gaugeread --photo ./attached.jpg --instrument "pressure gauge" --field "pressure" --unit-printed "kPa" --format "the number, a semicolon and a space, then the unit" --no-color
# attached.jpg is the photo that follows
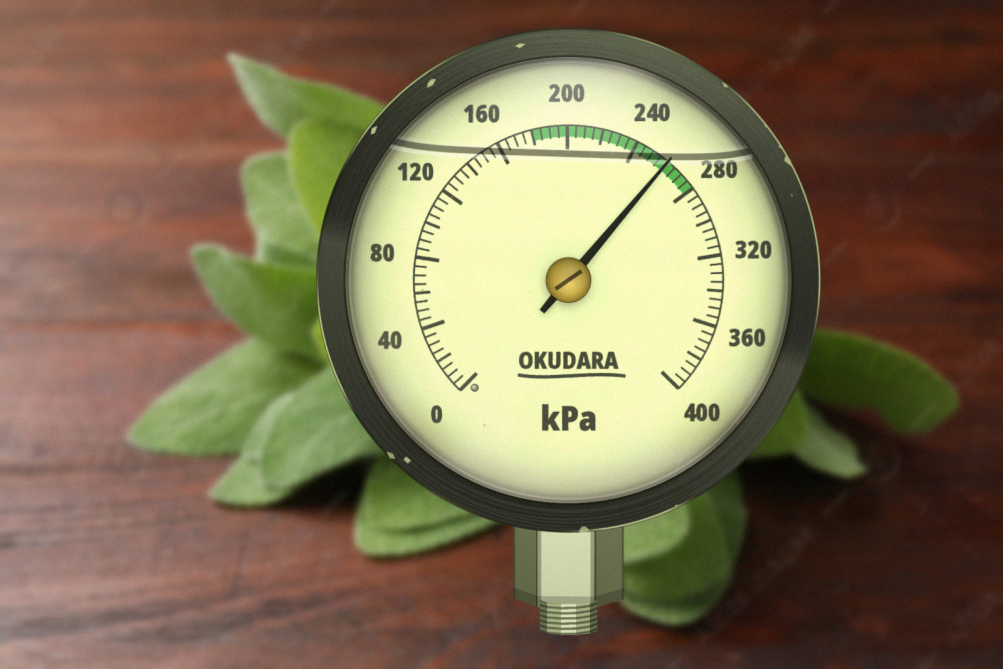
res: 260; kPa
